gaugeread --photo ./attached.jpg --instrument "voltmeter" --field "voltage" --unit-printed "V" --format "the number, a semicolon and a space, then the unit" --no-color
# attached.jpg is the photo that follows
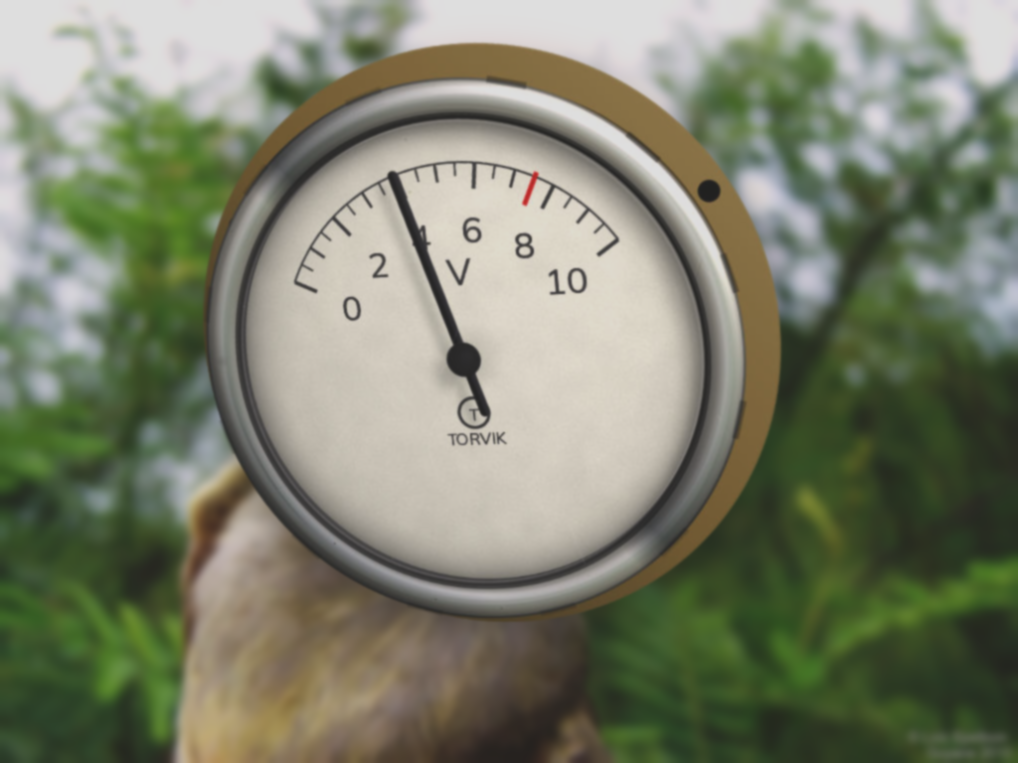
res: 4; V
